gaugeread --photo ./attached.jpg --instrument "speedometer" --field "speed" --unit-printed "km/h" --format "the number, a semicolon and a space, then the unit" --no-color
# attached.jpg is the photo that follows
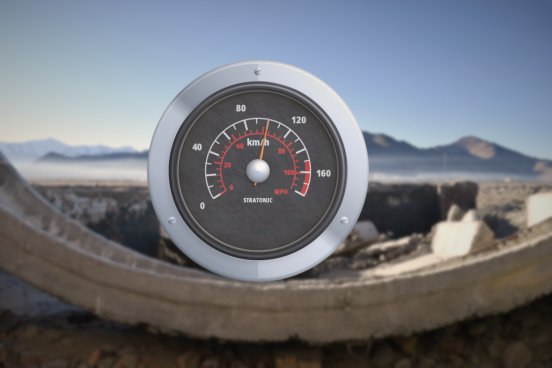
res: 100; km/h
